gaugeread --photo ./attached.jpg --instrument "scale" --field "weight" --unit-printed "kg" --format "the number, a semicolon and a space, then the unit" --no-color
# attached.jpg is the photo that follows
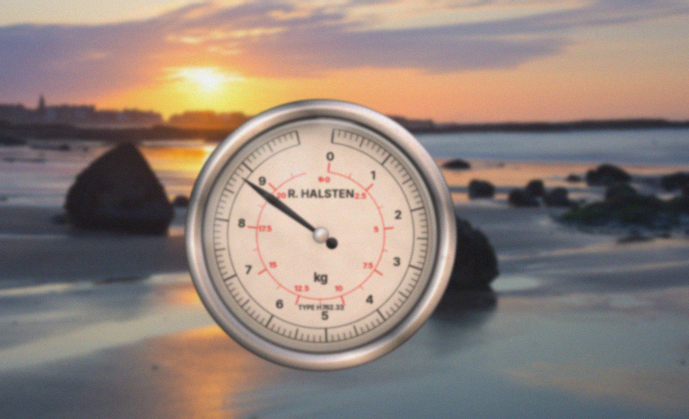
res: 8.8; kg
